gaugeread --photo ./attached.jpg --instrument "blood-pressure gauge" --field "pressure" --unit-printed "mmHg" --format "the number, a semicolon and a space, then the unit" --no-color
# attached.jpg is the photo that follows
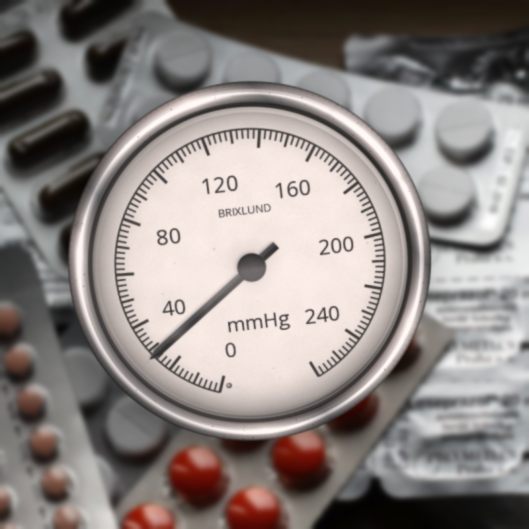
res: 28; mmHg
